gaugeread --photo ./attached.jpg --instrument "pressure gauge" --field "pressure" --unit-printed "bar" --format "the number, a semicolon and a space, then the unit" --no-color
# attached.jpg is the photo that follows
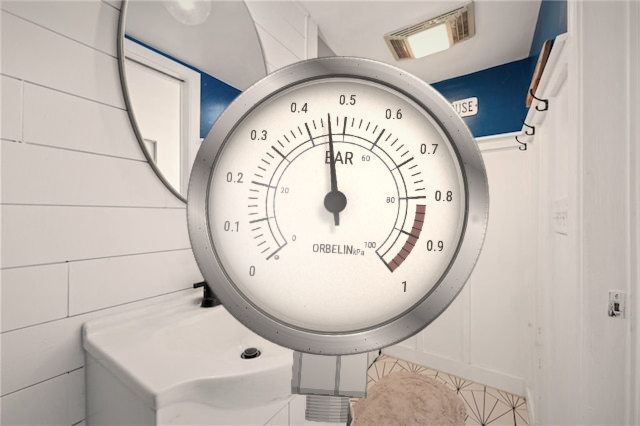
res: 0.46; bar
